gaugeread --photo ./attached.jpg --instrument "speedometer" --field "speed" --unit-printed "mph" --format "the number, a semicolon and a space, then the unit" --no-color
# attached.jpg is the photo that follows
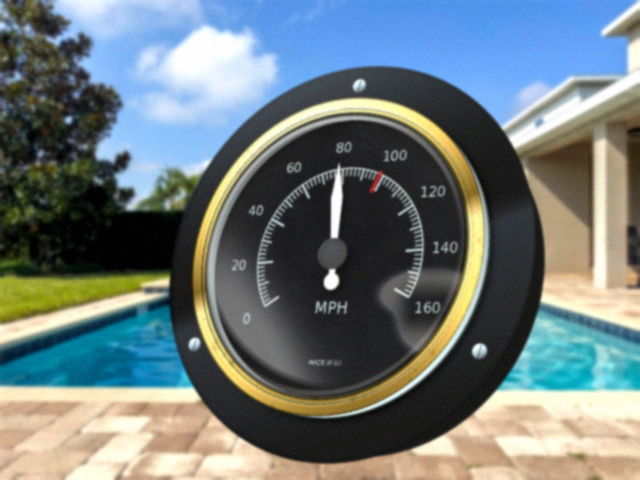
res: 80; mph
